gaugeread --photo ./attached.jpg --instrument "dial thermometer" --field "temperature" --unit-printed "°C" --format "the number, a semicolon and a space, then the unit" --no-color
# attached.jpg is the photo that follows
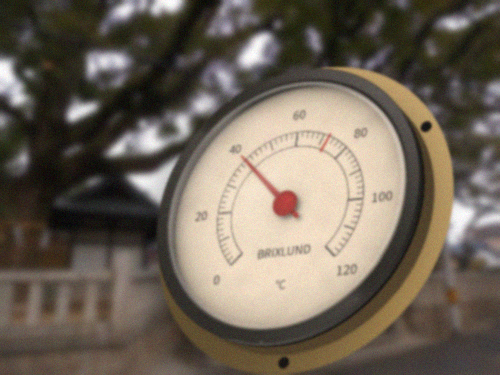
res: 40; °C
